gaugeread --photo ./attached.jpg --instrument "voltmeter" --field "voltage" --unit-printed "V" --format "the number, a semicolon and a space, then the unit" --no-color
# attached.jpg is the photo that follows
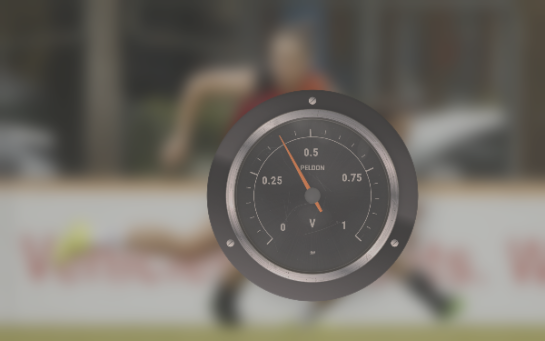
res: 0.4; V
